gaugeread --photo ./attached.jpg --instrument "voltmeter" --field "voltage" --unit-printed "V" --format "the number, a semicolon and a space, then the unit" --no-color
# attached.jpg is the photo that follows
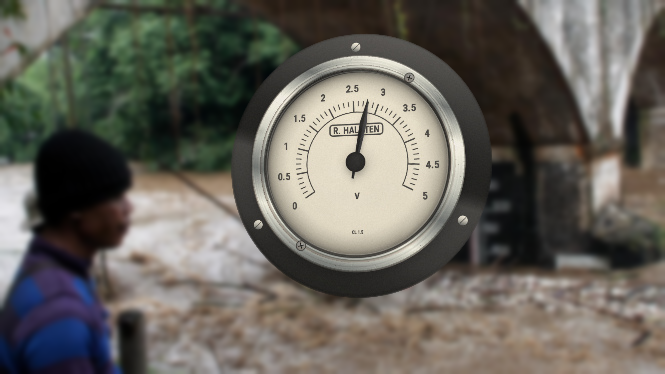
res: 2.8; V
